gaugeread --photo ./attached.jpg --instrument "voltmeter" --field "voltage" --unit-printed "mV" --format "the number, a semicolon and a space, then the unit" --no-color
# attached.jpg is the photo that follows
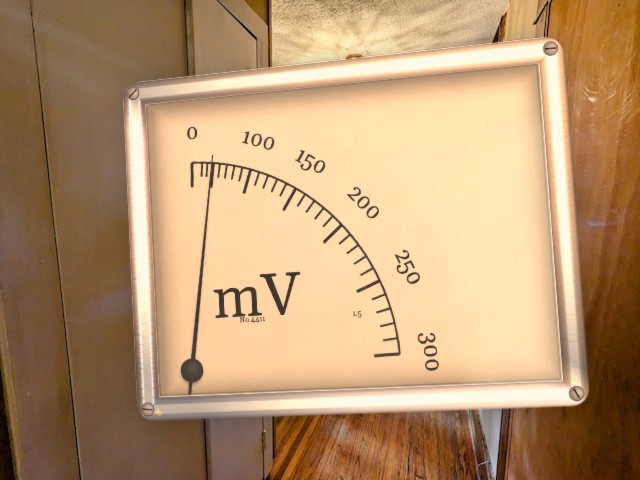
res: 50; mV
